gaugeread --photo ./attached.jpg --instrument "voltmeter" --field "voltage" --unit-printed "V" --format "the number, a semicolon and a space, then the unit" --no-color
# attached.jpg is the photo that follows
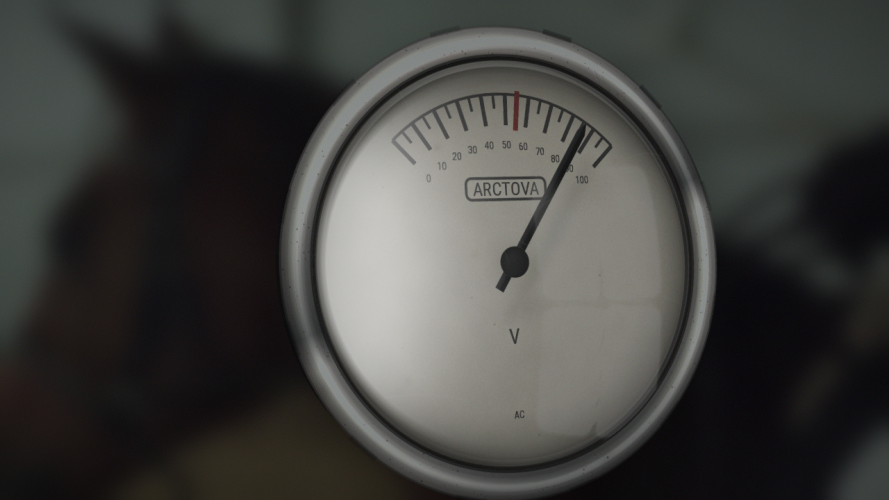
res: 85; V
